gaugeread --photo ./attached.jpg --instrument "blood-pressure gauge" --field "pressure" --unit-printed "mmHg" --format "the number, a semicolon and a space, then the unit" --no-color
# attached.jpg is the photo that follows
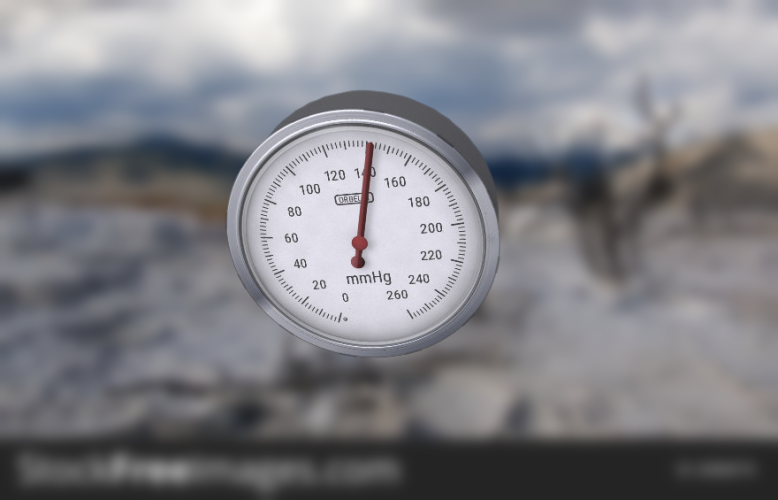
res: 142; mmHg
